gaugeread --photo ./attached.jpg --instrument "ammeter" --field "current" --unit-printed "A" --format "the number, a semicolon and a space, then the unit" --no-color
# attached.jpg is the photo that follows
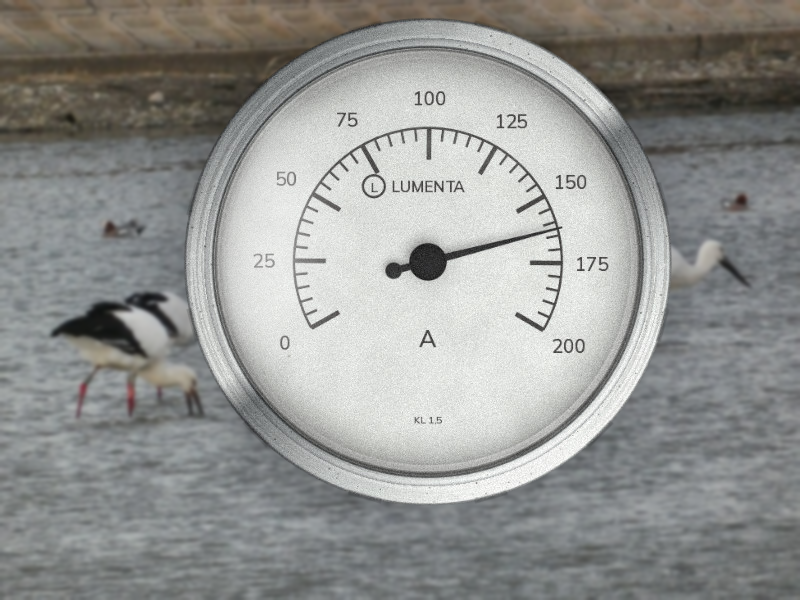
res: 162.5; A
